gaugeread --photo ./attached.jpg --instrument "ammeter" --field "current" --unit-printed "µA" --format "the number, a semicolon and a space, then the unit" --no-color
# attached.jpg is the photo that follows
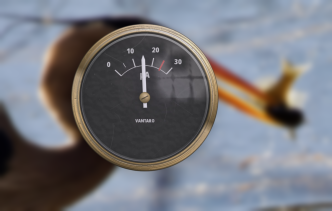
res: 15; µA
